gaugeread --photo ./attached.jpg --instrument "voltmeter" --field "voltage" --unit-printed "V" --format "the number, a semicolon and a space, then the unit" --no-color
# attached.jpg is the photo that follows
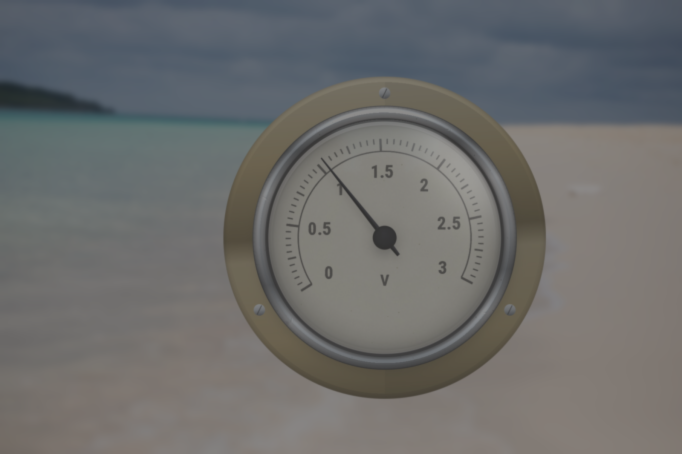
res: 1.05; V
